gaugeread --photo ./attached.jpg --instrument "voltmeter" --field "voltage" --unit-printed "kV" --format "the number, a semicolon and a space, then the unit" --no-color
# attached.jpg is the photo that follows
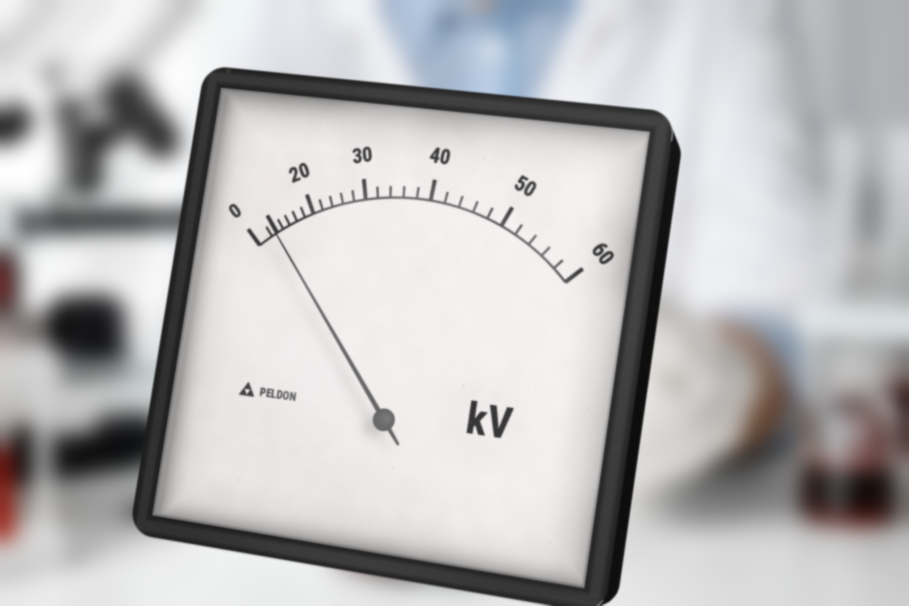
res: 10; kV
